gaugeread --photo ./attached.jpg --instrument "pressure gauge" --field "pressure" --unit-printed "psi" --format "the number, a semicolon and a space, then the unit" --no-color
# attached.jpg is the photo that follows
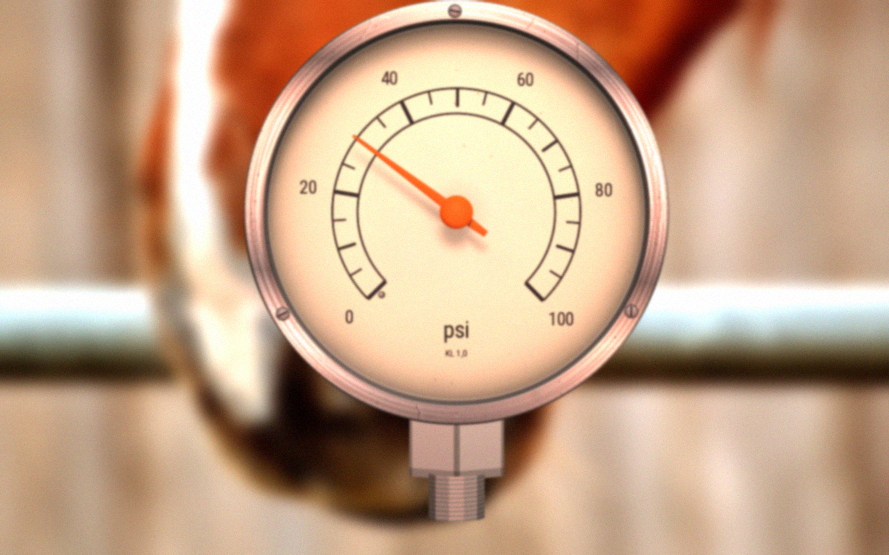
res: 30; psi
